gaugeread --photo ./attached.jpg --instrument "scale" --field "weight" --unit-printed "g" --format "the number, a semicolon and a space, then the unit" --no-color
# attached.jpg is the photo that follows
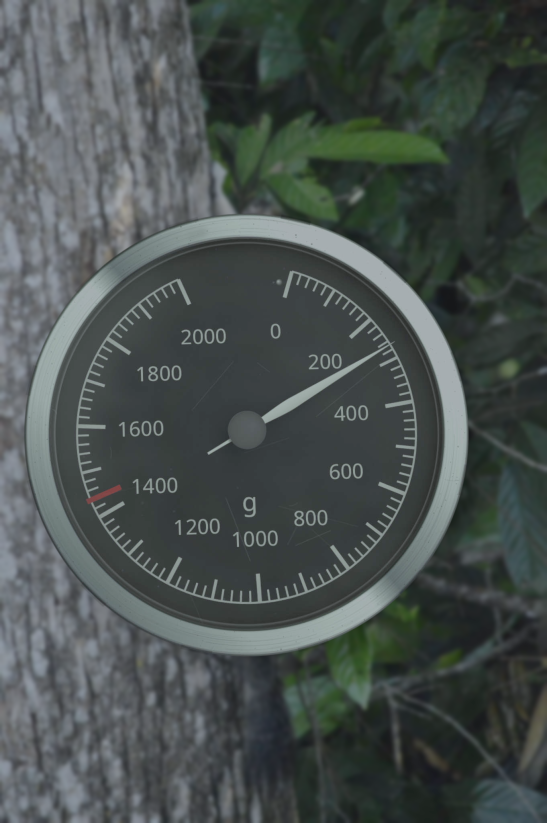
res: 270; g
